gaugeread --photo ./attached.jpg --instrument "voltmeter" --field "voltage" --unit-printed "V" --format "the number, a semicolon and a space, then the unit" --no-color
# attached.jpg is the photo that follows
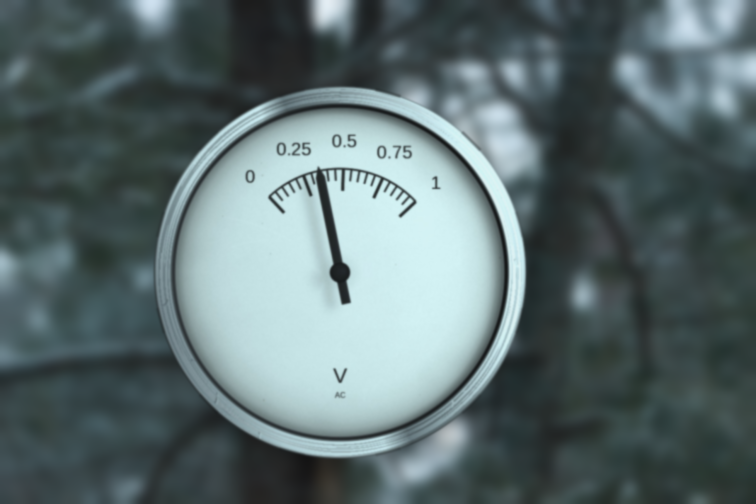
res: 0.35; V
